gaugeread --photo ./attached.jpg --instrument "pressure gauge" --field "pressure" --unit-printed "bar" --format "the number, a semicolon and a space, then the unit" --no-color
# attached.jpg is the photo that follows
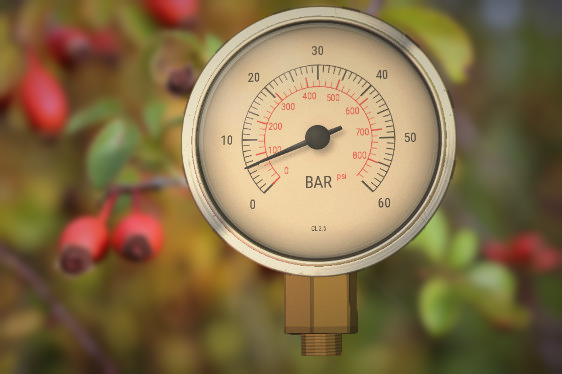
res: 5; bar
